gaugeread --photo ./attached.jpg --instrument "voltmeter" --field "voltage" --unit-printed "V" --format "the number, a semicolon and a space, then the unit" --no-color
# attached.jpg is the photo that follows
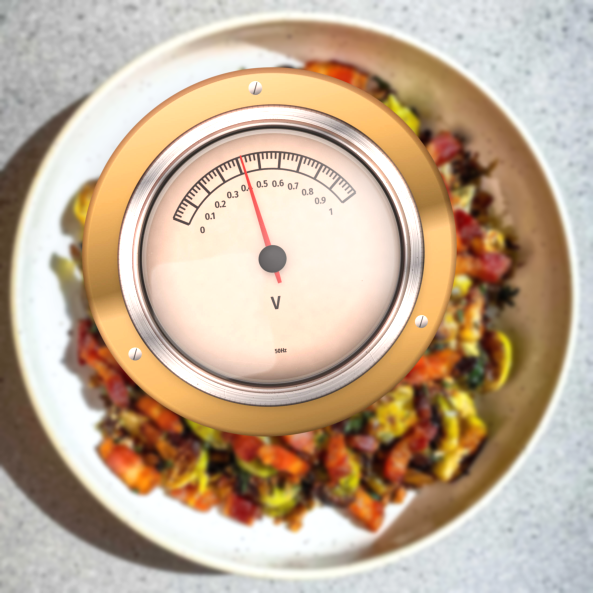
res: 0.42; V
